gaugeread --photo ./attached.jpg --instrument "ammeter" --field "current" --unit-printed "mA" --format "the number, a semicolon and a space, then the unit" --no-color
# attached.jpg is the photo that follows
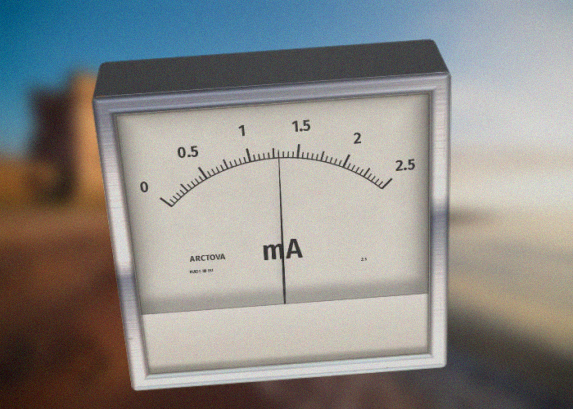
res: 1.3; mA
